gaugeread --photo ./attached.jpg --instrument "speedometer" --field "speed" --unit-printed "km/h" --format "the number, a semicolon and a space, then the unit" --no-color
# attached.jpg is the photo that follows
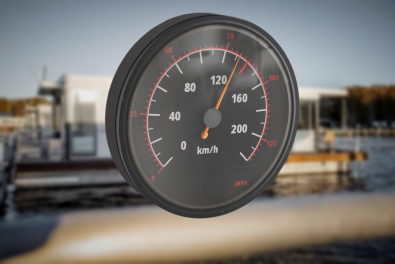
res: 130; km/h
